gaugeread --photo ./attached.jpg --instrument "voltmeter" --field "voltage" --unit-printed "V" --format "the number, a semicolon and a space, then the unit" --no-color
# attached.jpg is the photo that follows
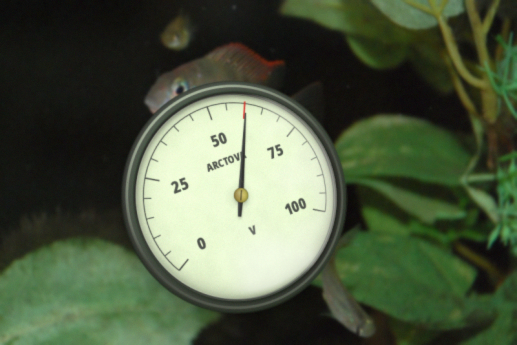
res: 60; V
